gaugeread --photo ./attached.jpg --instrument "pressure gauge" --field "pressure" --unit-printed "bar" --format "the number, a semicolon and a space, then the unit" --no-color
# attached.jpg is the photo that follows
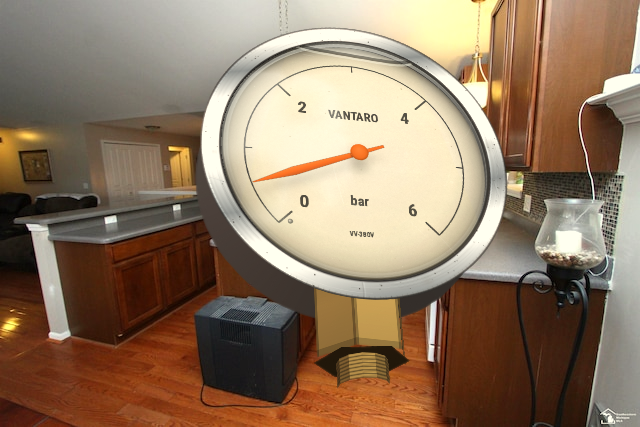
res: 0.5; bar
